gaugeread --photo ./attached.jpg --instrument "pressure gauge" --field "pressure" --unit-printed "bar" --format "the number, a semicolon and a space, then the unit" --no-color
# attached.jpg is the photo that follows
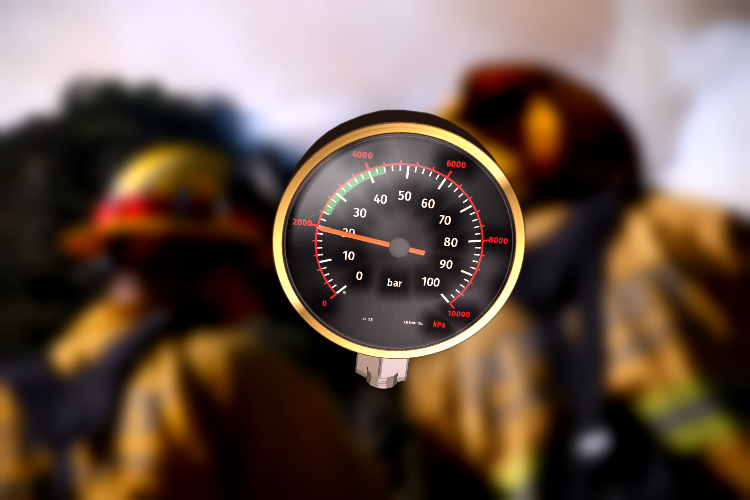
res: 20; bar
